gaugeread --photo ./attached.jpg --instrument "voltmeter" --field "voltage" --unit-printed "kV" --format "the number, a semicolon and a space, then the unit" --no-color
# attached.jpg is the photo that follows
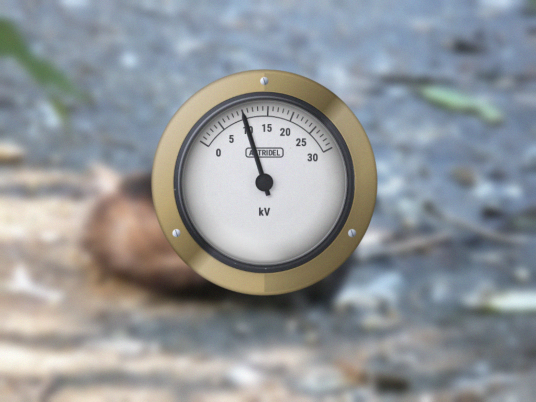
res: 10; kV
